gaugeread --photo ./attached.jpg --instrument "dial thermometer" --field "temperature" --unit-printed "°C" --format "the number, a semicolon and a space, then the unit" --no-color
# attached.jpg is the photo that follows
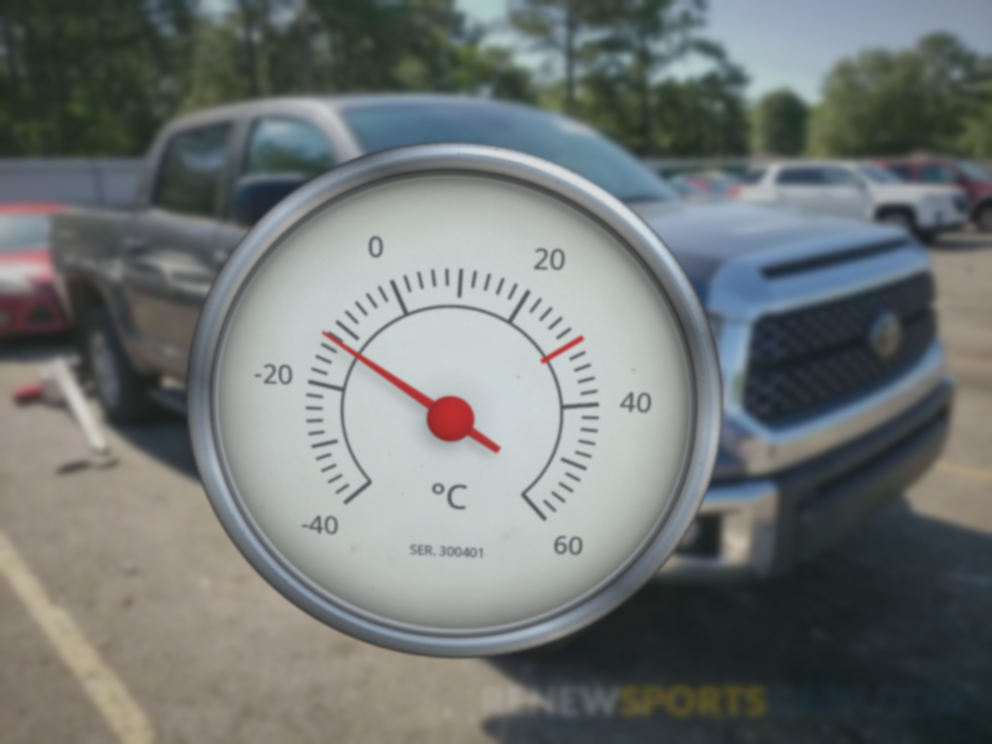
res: -12; °C
